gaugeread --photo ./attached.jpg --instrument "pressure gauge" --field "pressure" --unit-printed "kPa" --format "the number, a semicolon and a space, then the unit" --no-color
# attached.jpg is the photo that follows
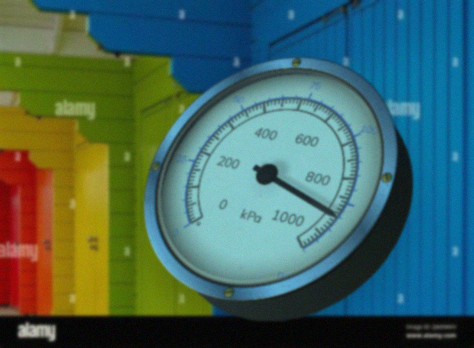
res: 900; kPa
